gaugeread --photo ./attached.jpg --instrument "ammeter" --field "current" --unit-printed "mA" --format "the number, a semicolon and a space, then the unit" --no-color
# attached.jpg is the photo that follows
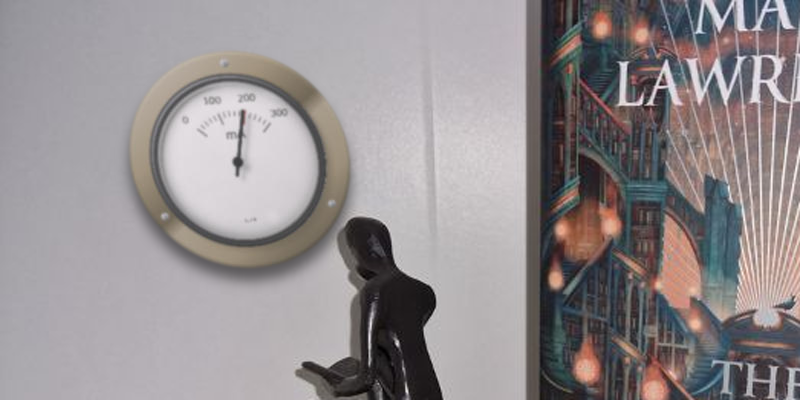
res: 200; mA
